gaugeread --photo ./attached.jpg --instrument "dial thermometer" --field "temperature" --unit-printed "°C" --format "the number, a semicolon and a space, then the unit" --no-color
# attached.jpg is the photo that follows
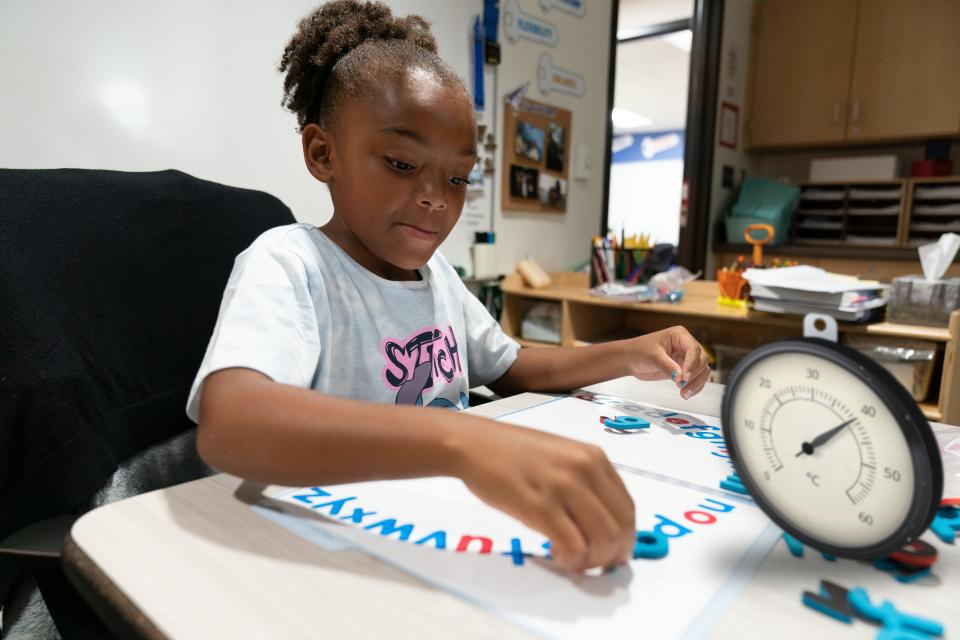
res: 40; °C
